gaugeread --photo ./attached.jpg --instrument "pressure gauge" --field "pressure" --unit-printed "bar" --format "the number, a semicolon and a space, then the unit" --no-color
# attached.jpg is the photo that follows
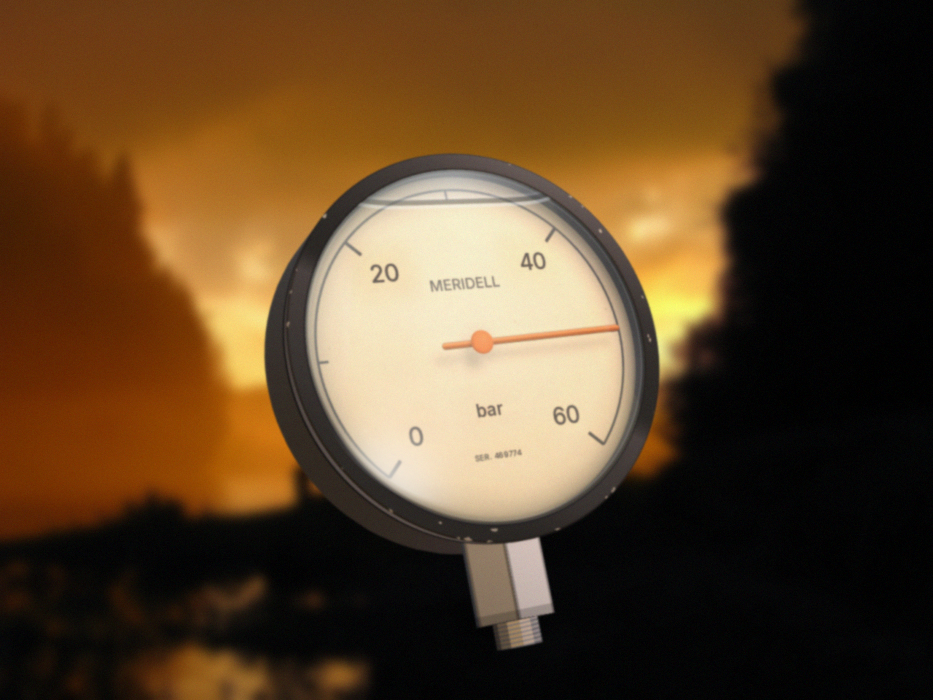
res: 50; bar
